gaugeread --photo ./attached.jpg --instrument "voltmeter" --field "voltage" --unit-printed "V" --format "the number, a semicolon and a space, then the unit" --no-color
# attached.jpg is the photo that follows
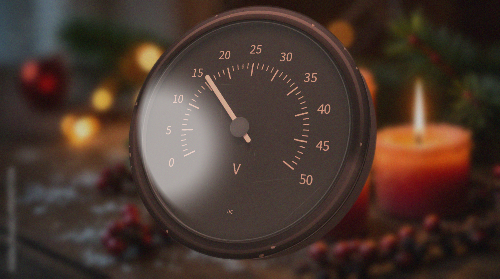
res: 16; V
